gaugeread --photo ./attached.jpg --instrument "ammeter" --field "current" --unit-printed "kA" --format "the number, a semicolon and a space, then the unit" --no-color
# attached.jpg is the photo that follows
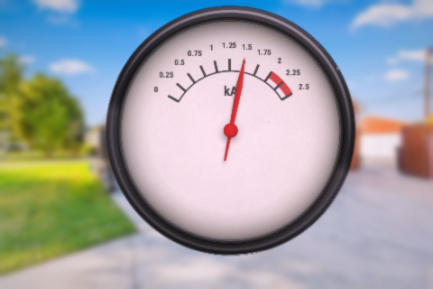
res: 1.5; kA
